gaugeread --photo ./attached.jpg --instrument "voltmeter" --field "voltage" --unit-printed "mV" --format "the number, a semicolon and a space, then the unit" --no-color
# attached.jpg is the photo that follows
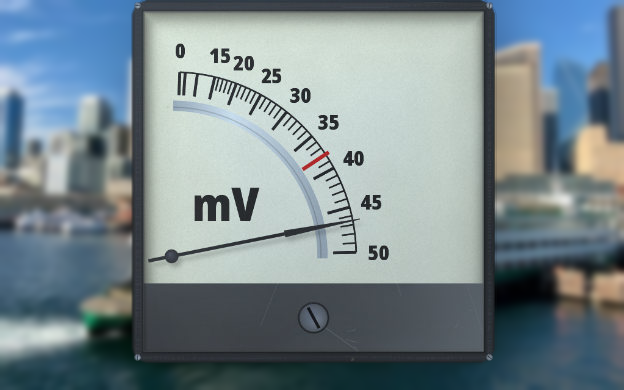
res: 46.5; mV
